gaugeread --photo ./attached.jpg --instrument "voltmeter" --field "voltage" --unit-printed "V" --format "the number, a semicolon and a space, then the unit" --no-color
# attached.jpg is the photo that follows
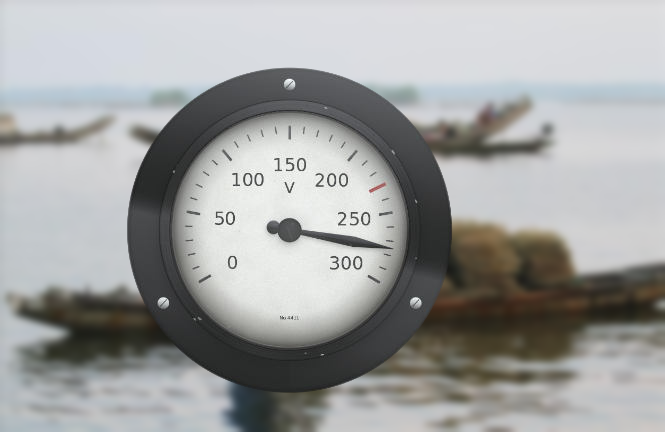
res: 275; V
